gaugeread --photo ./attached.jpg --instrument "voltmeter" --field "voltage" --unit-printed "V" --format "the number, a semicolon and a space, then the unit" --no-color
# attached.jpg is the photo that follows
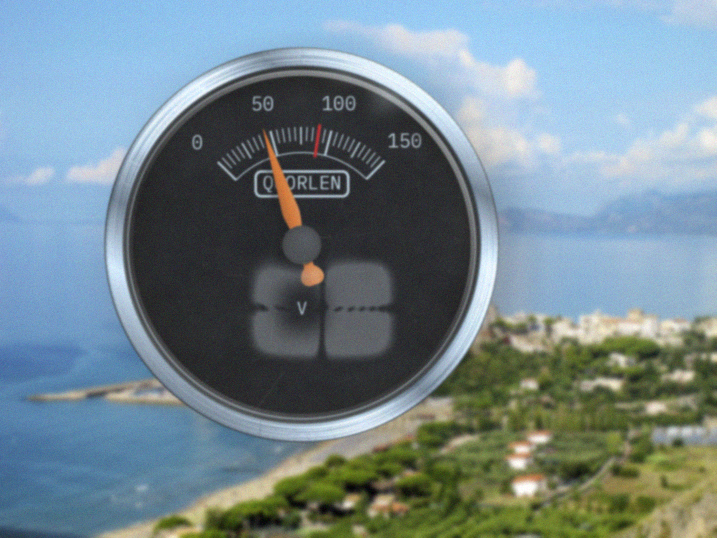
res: 45; V
